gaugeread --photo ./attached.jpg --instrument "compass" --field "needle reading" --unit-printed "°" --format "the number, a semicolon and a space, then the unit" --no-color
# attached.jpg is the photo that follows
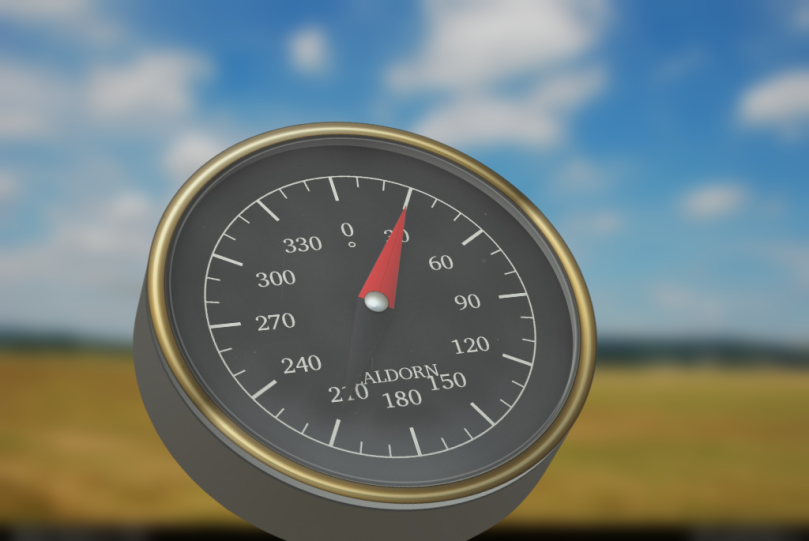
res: 30; °
